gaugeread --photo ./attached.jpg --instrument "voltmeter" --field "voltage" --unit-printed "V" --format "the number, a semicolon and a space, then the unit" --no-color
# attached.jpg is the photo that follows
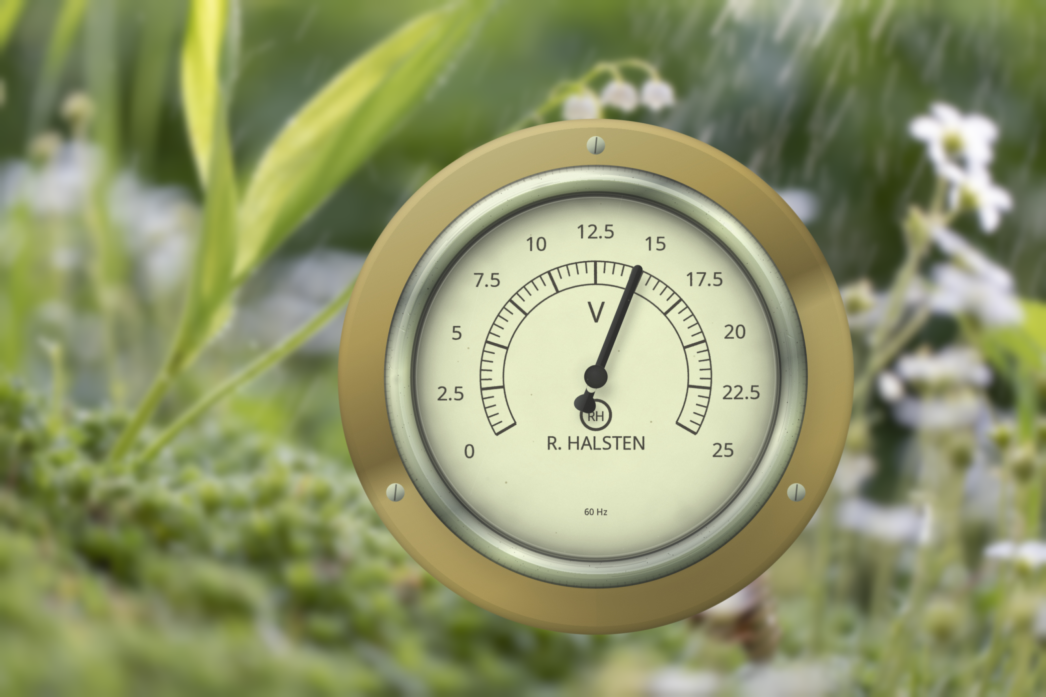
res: 14.75; V
